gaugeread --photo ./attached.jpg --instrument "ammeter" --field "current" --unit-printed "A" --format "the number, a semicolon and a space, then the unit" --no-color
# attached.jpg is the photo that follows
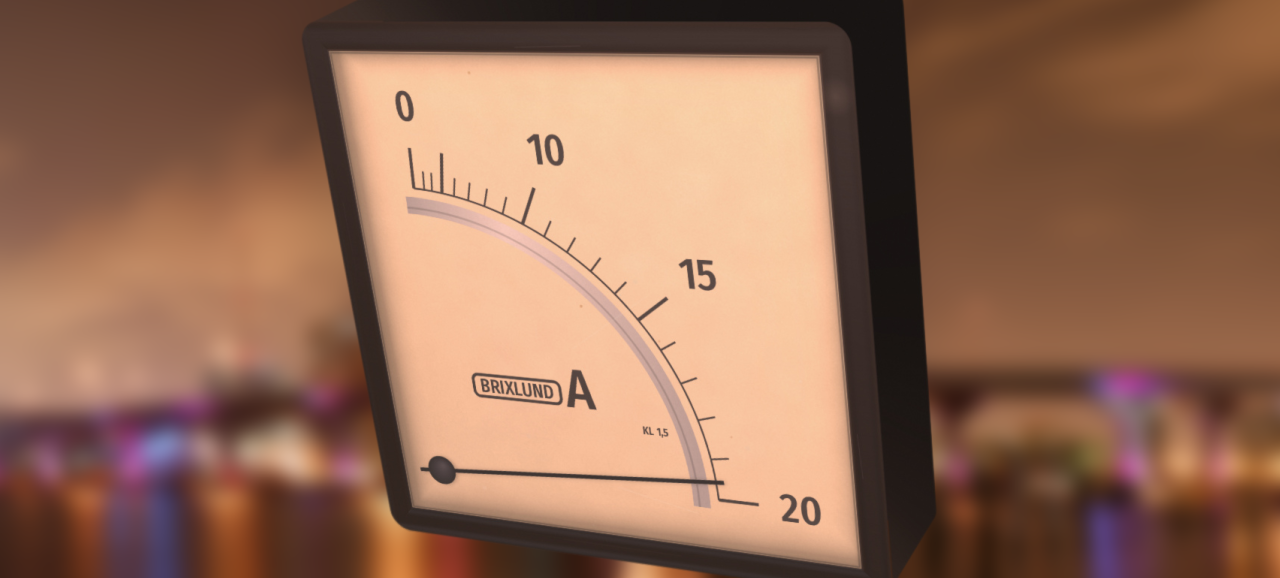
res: 19.5; A
